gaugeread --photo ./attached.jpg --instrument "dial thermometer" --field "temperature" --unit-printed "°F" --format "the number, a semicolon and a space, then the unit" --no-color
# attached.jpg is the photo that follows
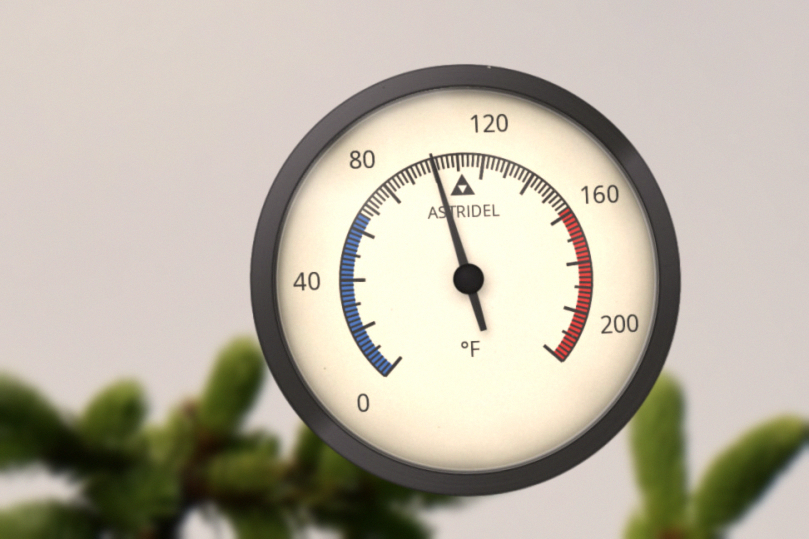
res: 100; °F
